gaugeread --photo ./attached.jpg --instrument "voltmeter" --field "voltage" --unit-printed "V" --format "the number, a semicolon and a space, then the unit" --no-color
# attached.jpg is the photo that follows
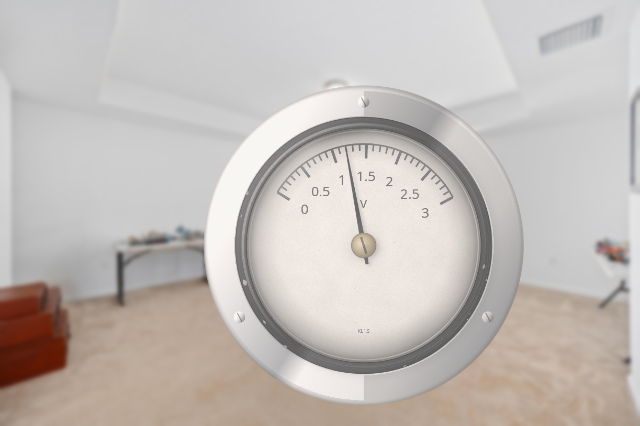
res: 1.2; V
